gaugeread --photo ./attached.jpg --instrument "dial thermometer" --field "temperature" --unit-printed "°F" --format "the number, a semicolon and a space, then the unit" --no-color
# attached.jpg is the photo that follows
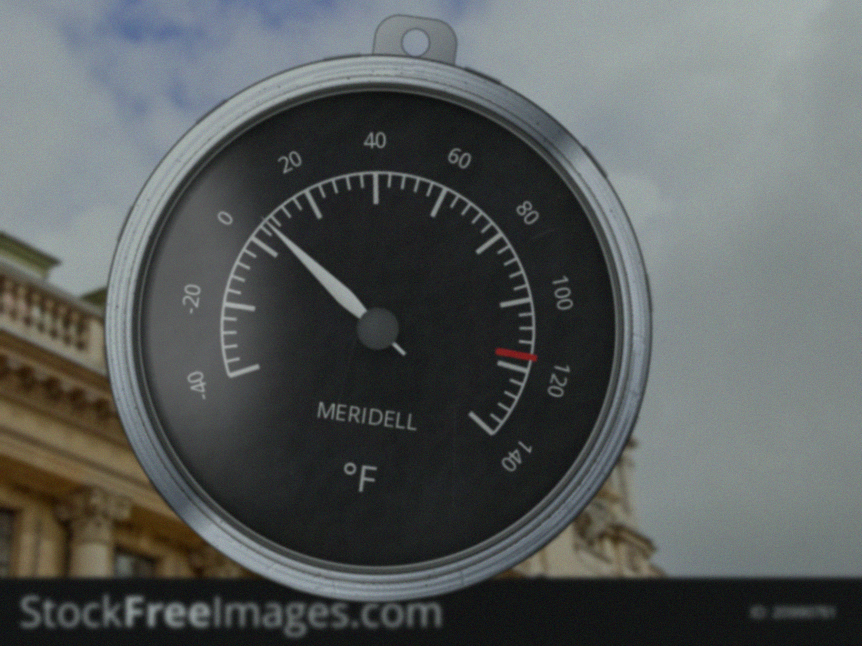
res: 6; °F
